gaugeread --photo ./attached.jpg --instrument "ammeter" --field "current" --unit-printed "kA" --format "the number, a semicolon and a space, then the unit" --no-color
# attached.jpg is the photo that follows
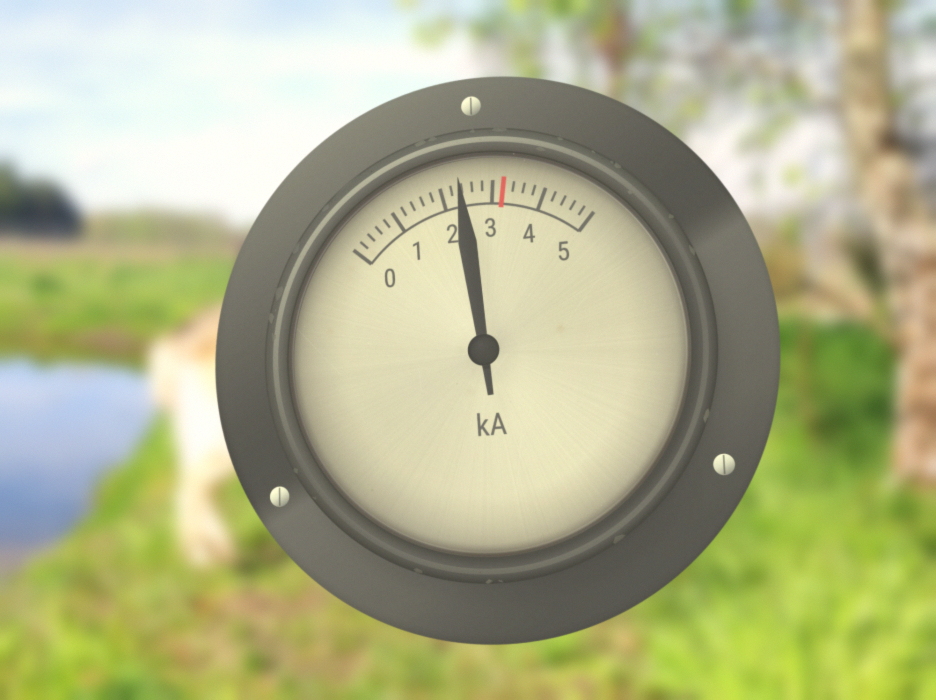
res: 2.4; kA
